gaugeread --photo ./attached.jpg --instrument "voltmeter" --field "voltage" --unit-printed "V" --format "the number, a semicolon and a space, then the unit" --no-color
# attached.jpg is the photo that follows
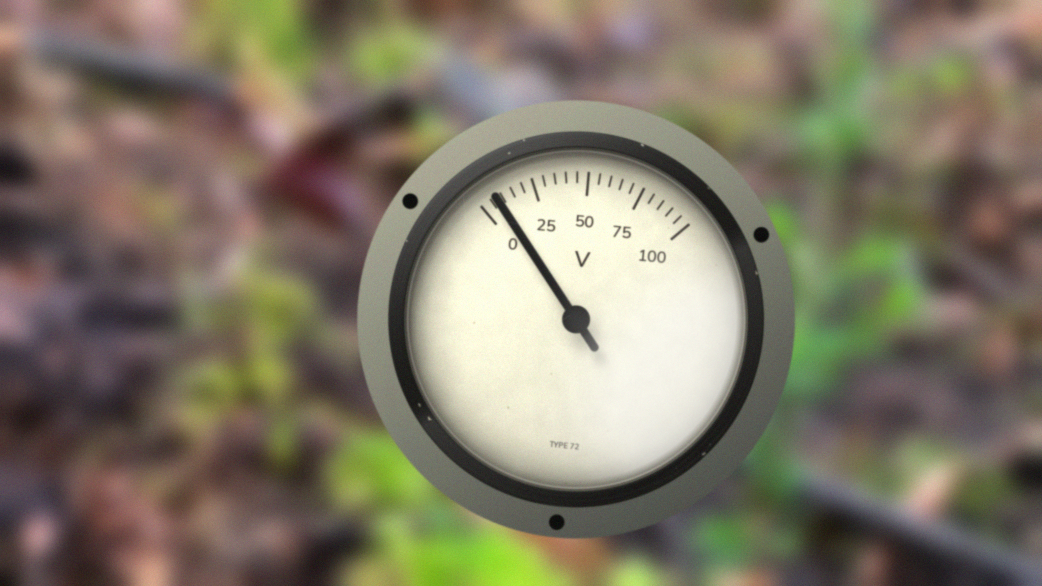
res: 7.5; V
